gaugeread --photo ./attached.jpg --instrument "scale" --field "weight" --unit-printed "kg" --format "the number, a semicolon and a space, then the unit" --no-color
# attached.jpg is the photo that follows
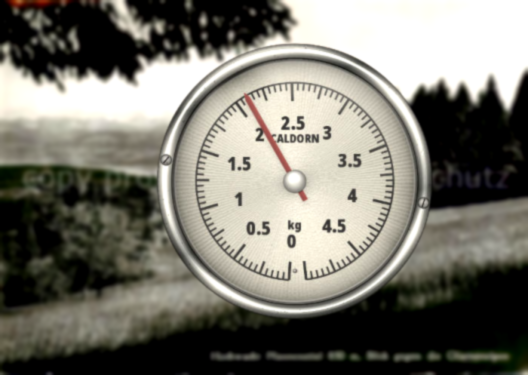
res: 2.1; kg
